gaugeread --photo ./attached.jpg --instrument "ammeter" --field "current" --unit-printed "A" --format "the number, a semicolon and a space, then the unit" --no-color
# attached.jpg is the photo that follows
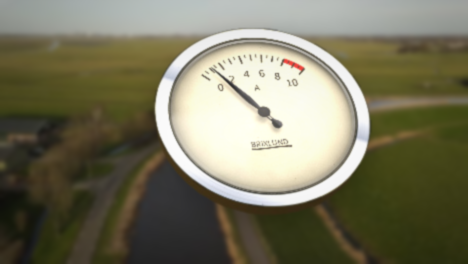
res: 1; A
